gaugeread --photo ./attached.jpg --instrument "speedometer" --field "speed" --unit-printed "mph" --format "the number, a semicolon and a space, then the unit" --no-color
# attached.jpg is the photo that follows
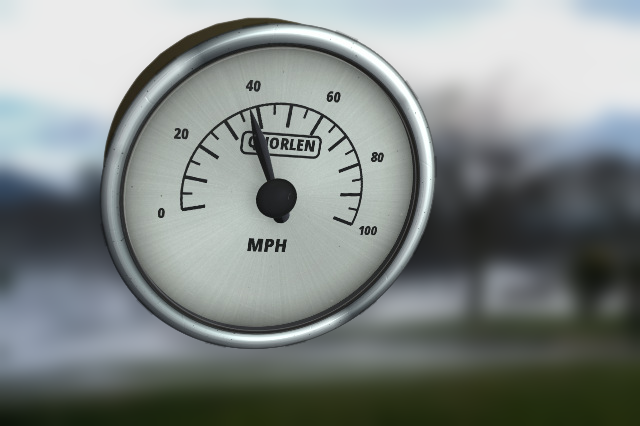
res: 37.5; mph
